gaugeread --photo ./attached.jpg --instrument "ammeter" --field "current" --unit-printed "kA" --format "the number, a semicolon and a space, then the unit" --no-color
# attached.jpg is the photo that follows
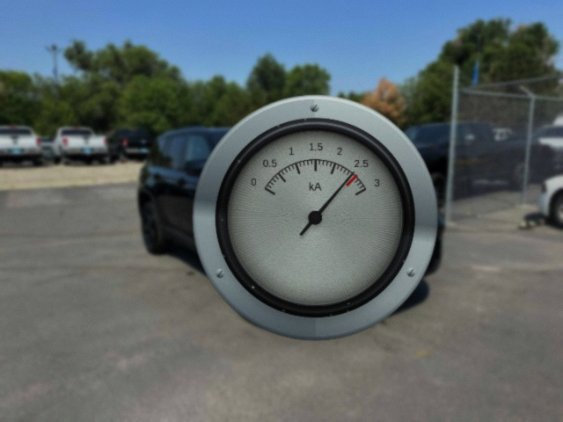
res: 2.5; kA
